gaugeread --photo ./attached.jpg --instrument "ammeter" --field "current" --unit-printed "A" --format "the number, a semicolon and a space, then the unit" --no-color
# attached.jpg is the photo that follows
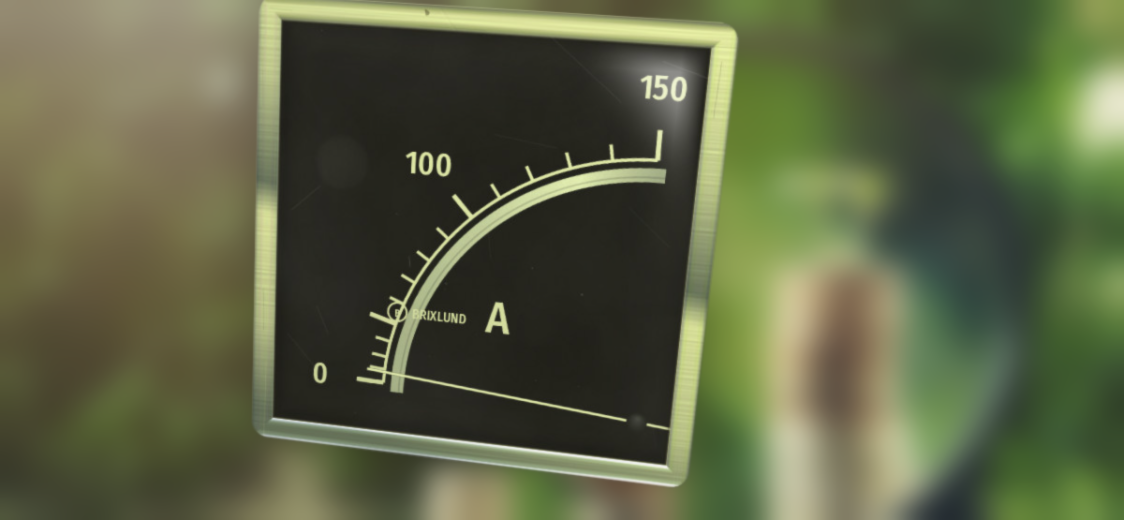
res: 20; A
